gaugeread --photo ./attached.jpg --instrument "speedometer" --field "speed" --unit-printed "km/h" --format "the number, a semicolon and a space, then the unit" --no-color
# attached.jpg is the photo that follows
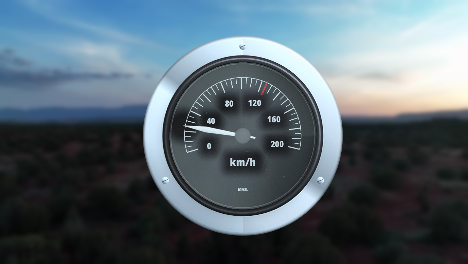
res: 25; km/h
